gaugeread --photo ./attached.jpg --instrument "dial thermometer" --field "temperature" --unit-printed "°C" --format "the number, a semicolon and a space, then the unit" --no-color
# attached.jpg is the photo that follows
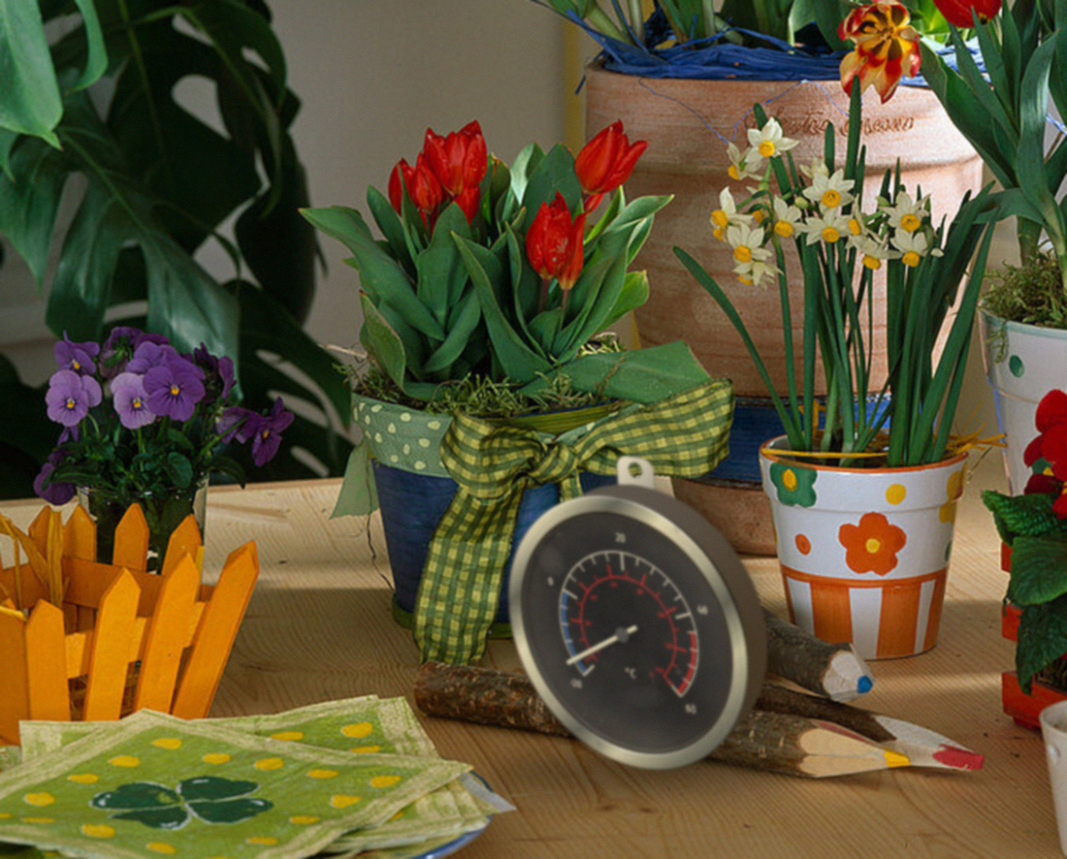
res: -16; °C
